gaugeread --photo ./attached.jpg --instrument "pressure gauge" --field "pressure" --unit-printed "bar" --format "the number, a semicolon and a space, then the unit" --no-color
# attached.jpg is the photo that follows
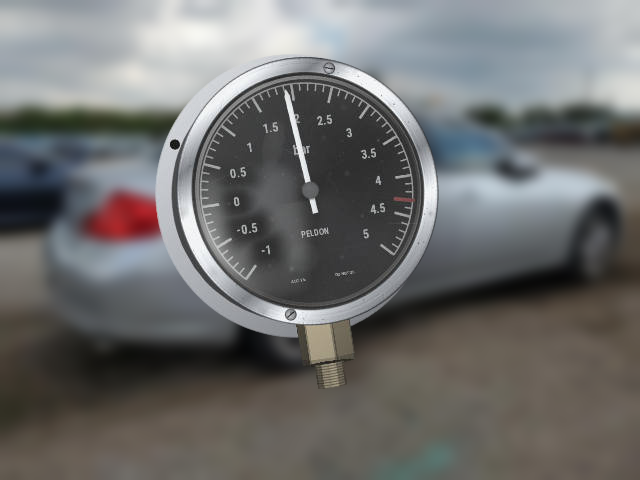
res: 1.9; bar
